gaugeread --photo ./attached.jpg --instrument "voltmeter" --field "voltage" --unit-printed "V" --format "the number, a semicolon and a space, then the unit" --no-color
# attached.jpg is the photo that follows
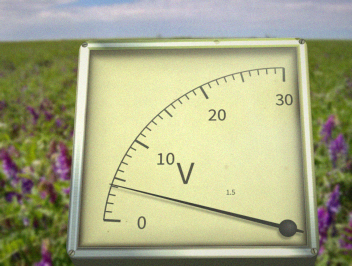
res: 4; V
